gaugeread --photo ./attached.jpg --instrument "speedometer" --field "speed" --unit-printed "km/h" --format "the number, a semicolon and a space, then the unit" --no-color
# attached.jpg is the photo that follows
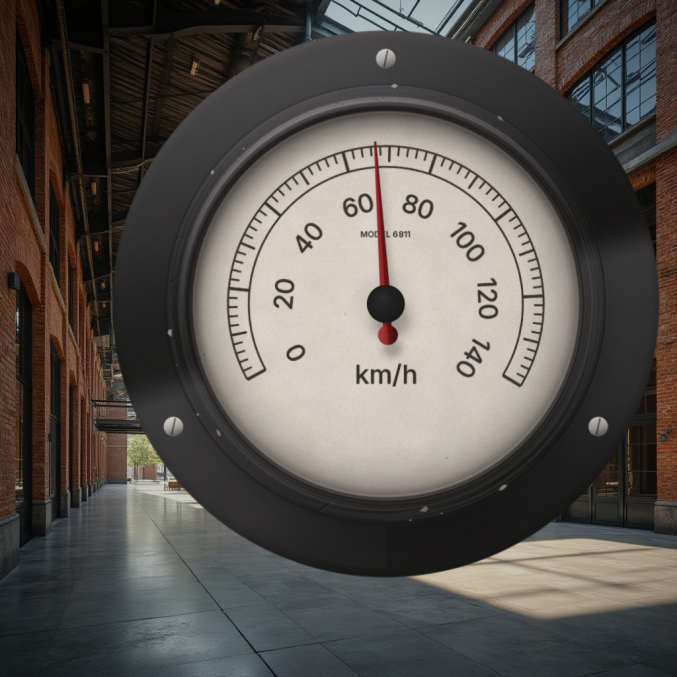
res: 67; km/h
